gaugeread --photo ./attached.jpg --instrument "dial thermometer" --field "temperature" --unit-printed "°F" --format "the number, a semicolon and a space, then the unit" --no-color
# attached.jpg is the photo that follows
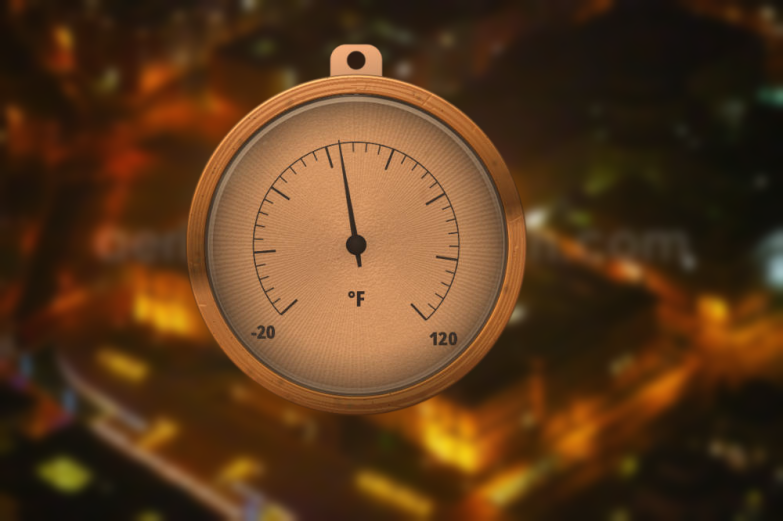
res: 44; °F
